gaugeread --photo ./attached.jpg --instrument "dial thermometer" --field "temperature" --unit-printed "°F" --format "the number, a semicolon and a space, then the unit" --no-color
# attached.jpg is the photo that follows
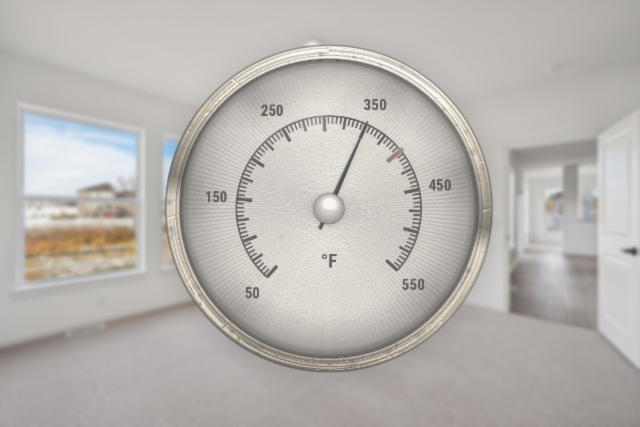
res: 350; °F
